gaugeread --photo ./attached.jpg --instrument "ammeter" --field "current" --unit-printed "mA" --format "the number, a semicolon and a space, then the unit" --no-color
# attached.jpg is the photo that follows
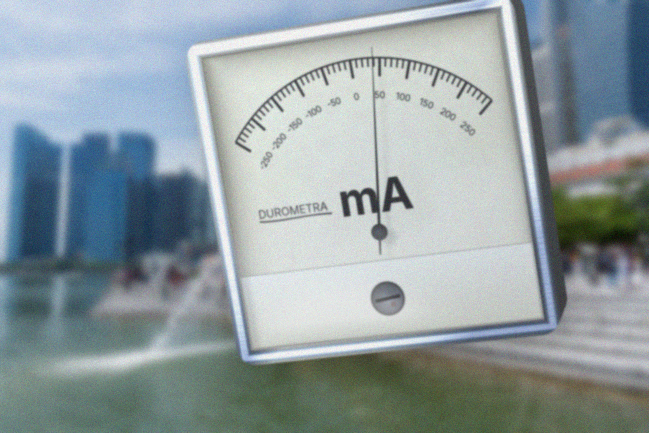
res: 40; mA
